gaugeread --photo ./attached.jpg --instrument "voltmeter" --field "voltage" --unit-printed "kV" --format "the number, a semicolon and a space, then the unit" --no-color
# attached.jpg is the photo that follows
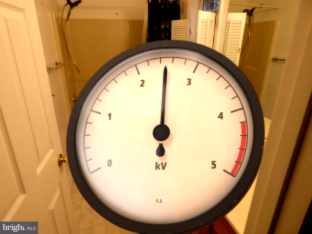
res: 2.5; kV
